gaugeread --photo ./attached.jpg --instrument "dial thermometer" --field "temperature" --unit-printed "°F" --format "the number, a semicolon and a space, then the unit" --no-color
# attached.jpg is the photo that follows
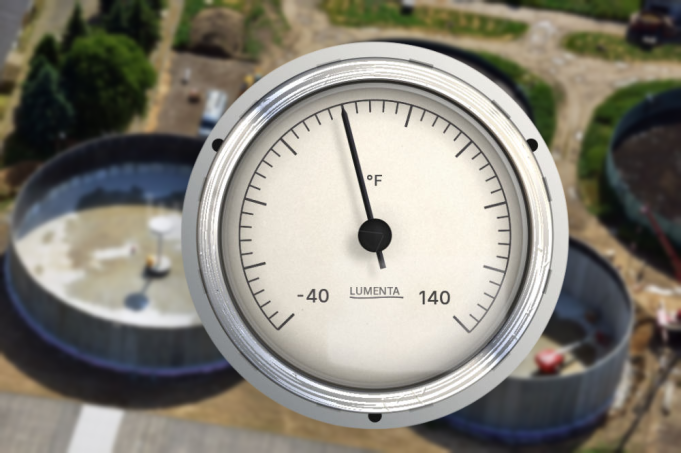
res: 40; °F
